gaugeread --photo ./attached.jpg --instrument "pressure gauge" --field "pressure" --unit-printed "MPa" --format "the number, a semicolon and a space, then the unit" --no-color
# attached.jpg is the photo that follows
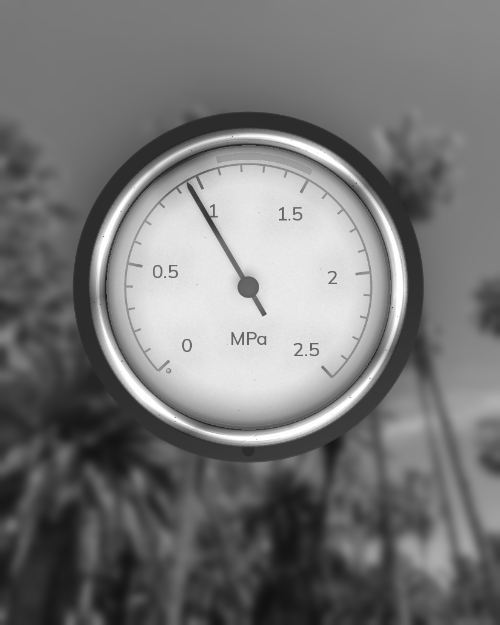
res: 0.95; MPa
